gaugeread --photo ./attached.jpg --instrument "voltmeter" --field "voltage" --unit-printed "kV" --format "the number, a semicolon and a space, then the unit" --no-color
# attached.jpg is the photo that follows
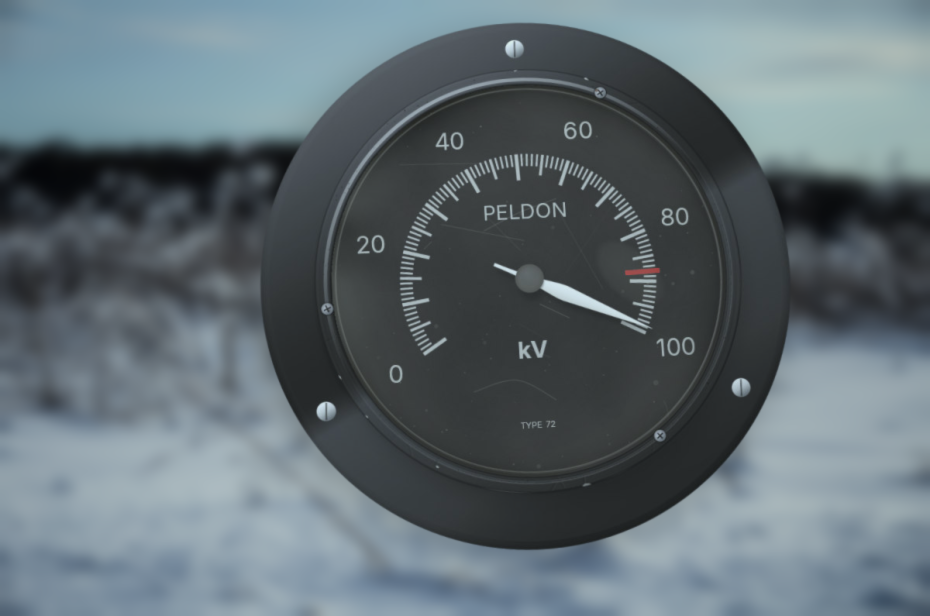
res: 99; kV
